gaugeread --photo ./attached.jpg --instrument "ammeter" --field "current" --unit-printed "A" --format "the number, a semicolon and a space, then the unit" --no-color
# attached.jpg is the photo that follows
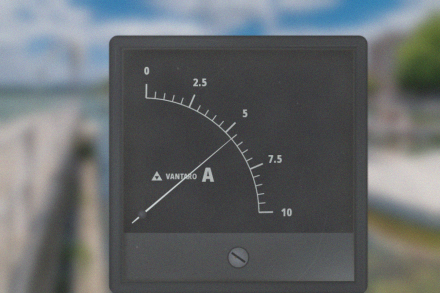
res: 5.5; A
